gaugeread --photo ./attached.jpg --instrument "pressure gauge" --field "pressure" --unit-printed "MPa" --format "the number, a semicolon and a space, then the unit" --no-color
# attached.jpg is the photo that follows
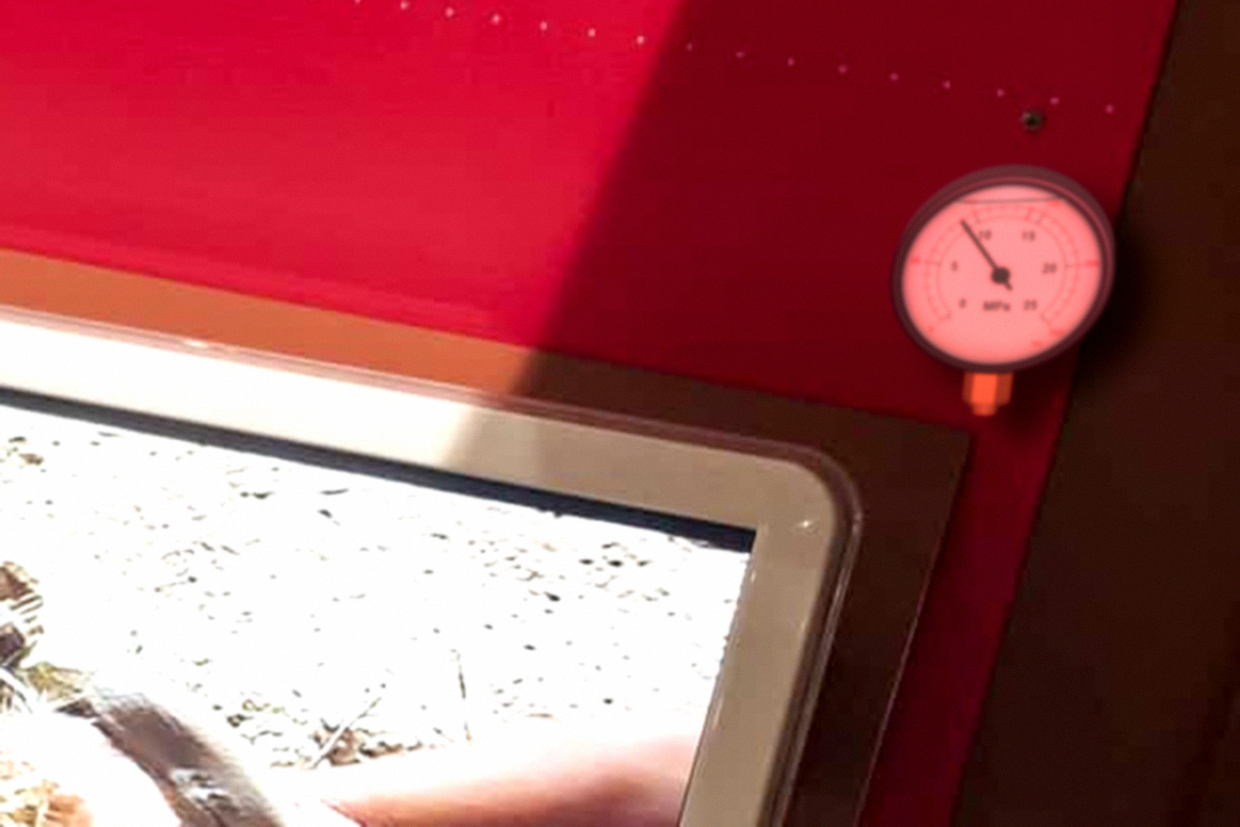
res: 9; MPa
